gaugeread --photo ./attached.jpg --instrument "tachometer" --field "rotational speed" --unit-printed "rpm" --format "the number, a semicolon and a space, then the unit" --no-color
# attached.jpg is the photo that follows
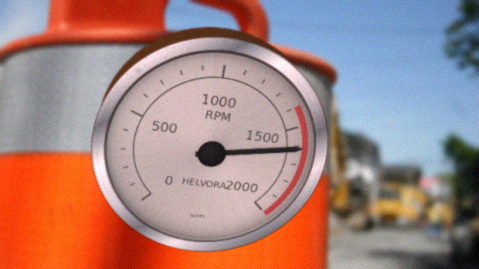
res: 1600; rpm
